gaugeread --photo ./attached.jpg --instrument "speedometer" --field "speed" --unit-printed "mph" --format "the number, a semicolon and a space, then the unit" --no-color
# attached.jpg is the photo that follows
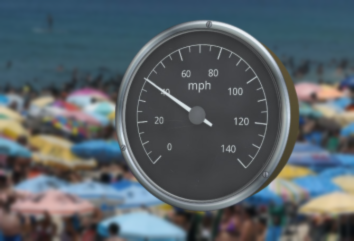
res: 40; mph
